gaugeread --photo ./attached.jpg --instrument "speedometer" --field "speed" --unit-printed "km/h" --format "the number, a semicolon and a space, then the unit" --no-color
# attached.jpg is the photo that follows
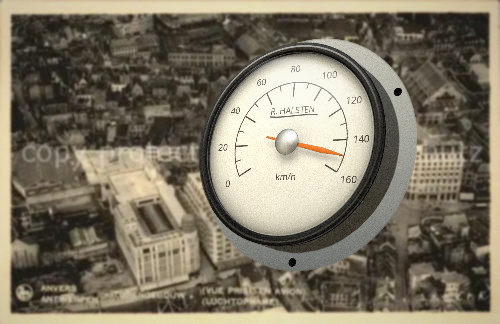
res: 150; km/h
